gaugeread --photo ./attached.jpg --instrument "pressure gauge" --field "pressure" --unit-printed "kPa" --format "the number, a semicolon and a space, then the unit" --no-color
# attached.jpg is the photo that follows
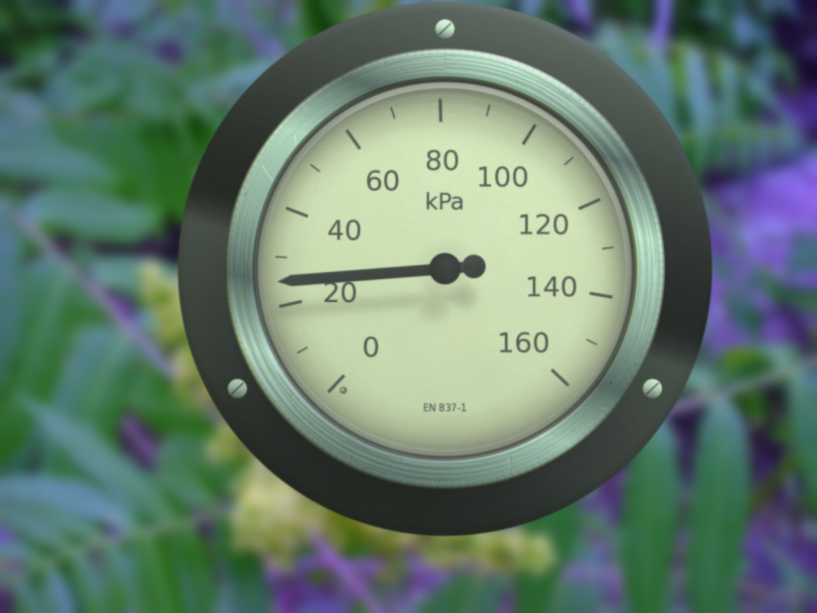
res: 25; kPa
